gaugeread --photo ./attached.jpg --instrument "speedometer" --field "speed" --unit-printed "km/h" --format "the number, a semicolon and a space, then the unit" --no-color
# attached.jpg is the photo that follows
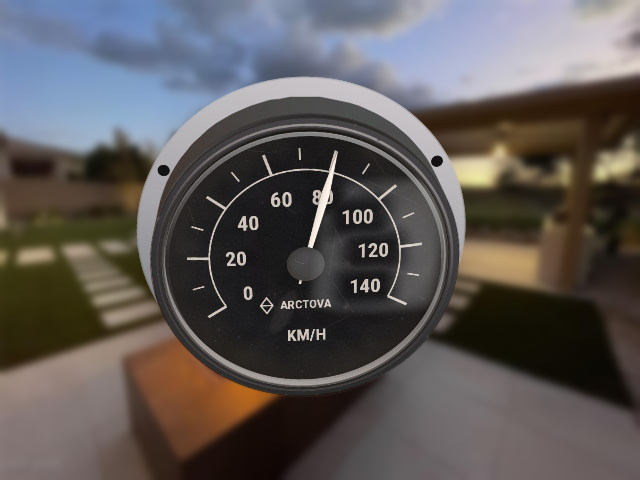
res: 80; km/h
